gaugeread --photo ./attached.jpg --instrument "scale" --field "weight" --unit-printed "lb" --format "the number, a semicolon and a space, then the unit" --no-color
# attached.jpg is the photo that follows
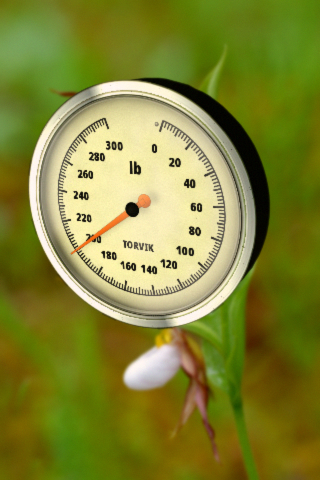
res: 200; lb
